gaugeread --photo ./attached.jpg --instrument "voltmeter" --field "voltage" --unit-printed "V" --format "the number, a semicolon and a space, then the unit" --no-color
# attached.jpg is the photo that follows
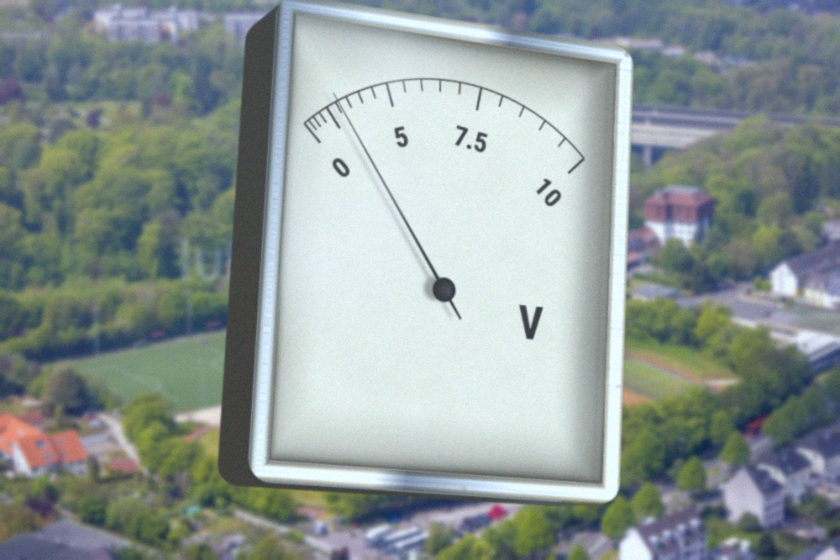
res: 3; V
